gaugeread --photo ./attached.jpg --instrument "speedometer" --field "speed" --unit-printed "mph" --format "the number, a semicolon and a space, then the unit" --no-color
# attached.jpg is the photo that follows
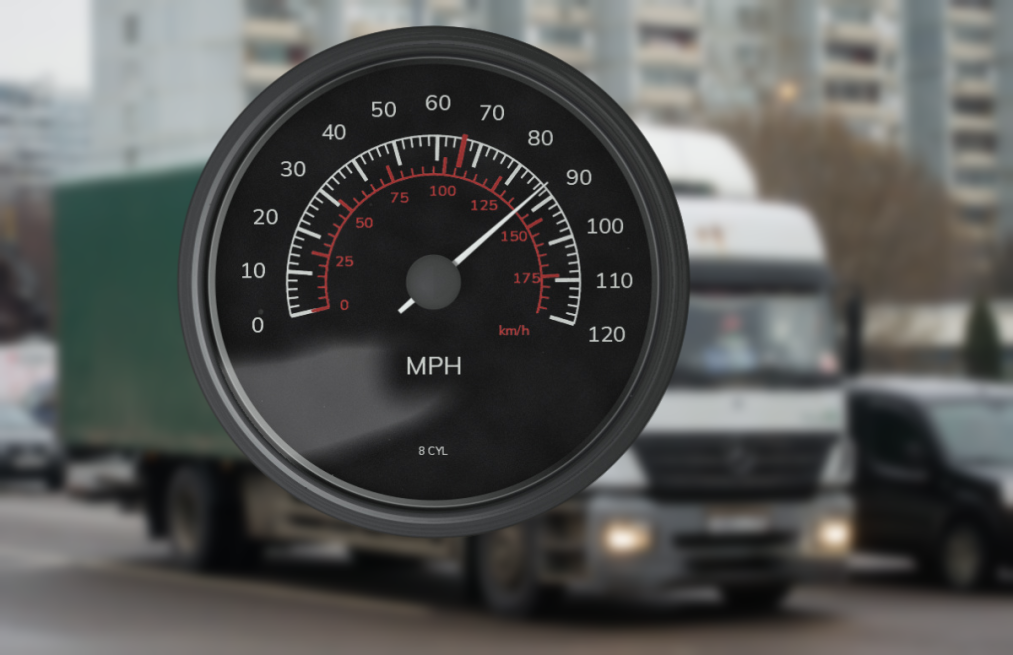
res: 87; mph
